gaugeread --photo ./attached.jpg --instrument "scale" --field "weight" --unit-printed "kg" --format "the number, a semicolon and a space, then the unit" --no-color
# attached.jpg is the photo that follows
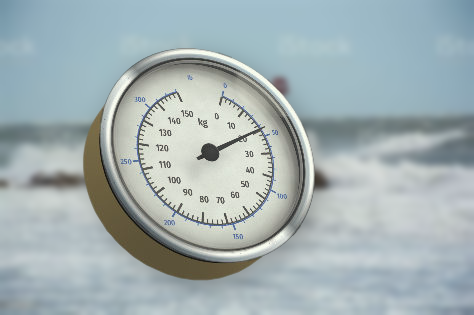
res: 20; kg
